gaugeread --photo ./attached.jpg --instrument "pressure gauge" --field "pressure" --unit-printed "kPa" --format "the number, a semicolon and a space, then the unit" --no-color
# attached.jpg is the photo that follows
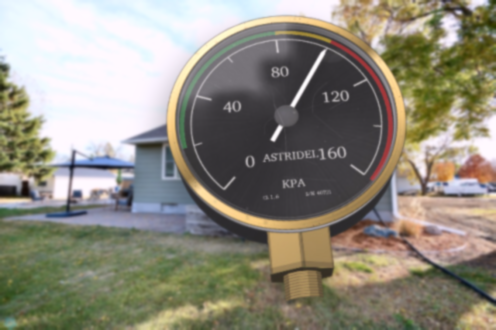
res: 100; kPa
